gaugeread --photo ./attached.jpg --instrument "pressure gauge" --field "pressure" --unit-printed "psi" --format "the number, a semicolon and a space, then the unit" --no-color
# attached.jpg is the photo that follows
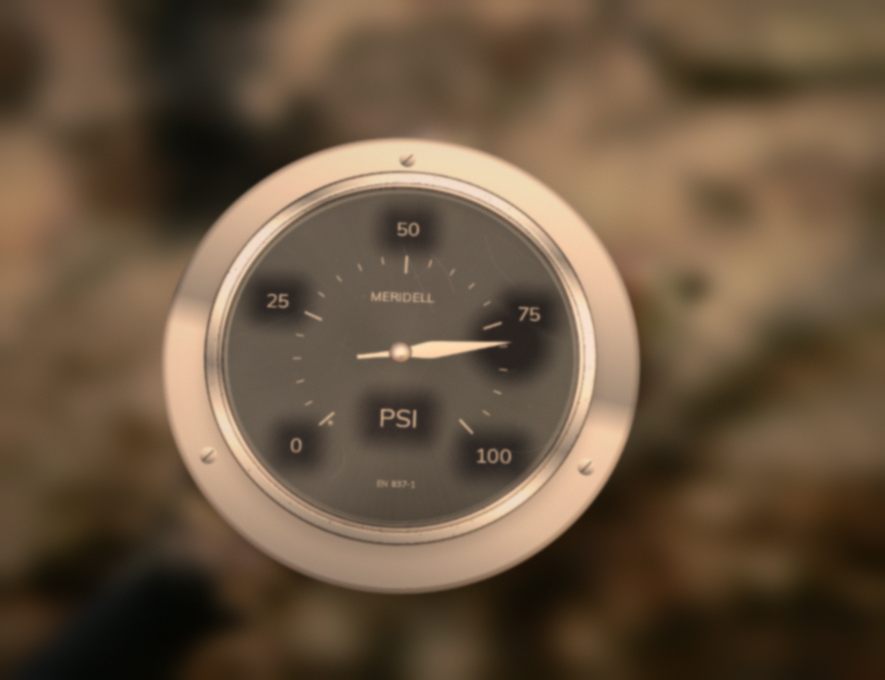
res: 80; psi
